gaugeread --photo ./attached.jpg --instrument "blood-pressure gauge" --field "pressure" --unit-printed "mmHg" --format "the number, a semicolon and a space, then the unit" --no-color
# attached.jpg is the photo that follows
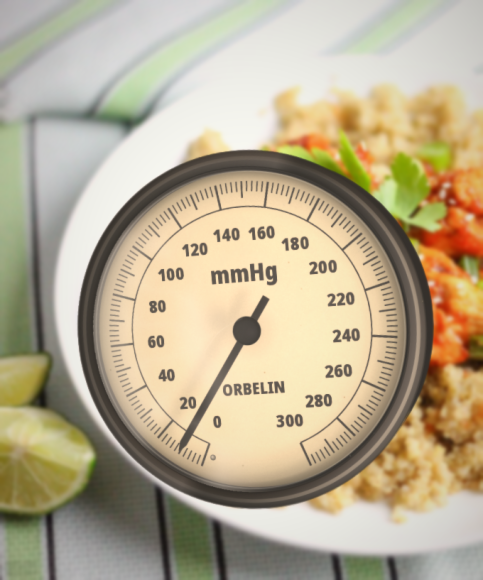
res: 10; mmHg
